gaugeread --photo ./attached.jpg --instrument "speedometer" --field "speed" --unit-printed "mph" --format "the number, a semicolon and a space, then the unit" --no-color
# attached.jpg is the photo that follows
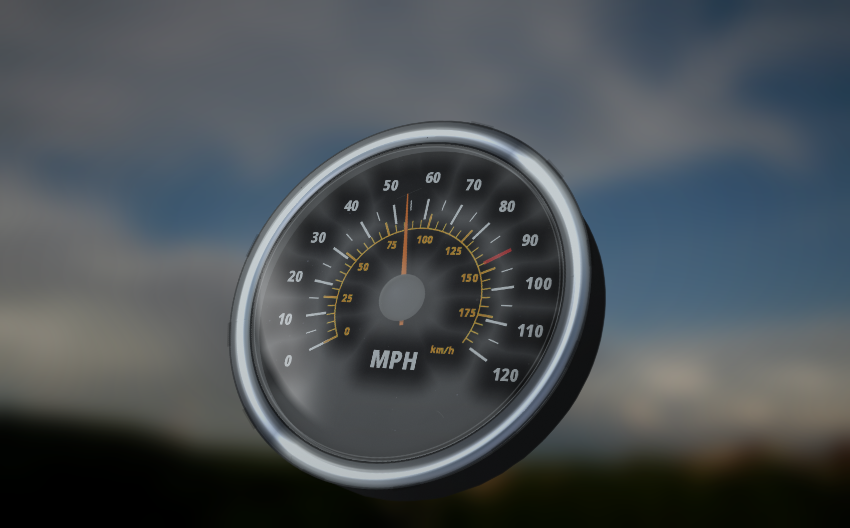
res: 55; mph
